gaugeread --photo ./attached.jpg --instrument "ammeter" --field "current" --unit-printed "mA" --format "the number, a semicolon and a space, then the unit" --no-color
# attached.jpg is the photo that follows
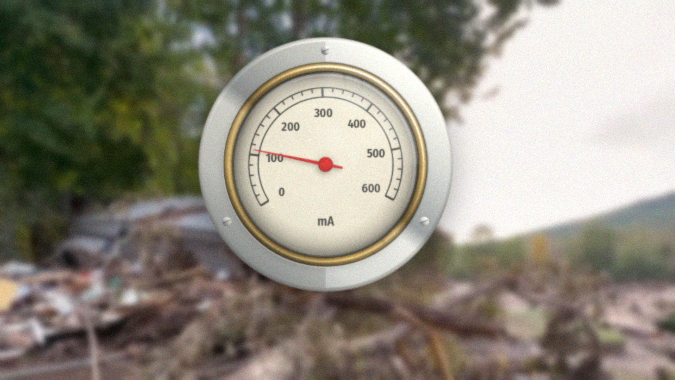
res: 110; mA
